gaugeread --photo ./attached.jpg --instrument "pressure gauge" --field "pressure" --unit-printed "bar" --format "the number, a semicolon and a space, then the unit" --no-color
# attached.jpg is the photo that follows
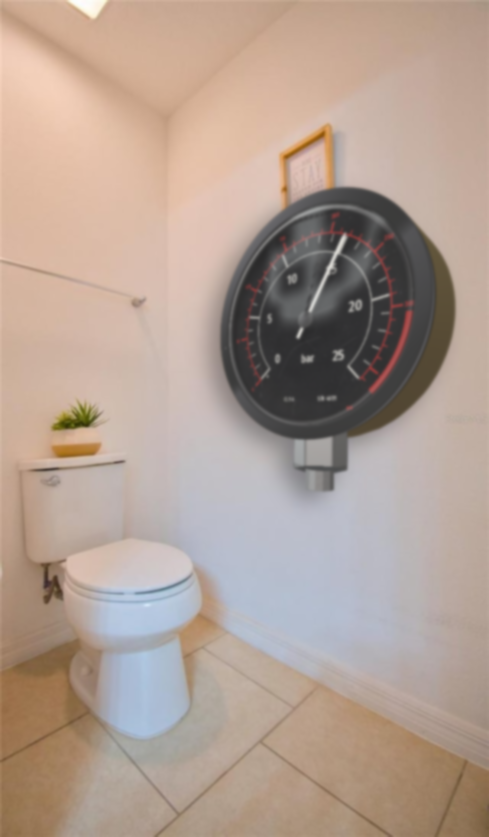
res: 15; bar
